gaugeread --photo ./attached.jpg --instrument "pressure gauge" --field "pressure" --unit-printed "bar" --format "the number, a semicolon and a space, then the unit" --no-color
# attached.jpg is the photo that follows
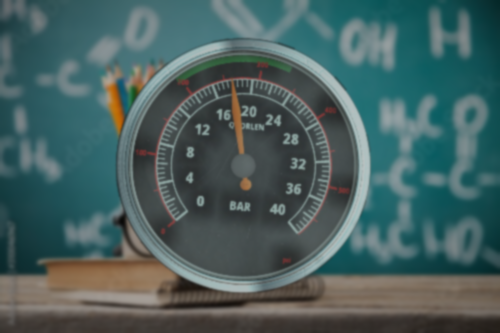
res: 18; bar
